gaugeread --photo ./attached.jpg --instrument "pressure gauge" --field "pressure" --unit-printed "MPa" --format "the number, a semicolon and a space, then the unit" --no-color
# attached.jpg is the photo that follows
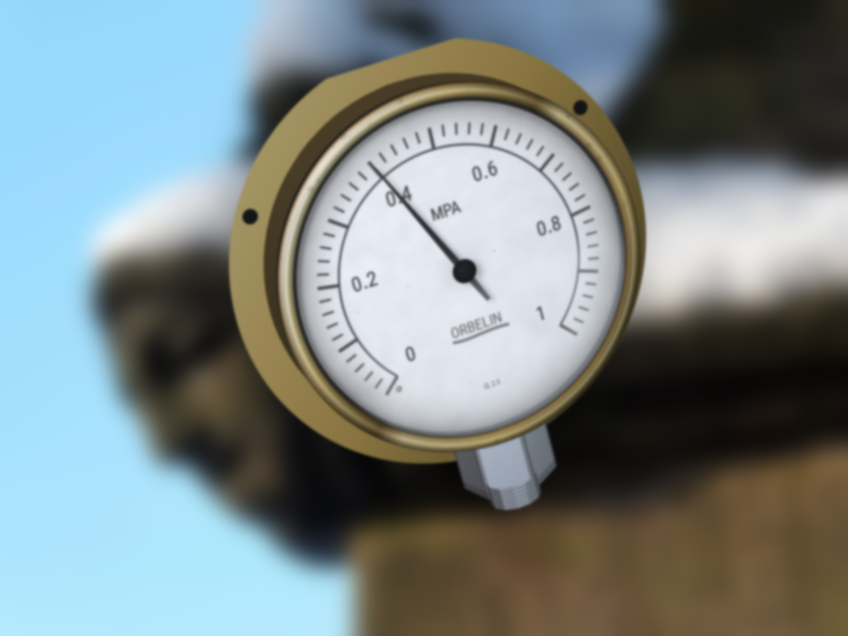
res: 0.4; MPa
